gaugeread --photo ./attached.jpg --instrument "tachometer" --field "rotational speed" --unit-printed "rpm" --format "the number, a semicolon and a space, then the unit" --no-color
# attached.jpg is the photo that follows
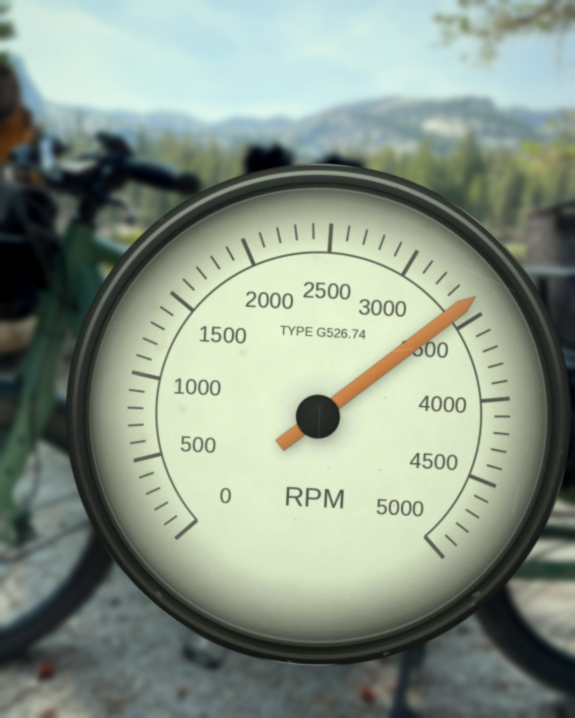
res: 3400; rpm
